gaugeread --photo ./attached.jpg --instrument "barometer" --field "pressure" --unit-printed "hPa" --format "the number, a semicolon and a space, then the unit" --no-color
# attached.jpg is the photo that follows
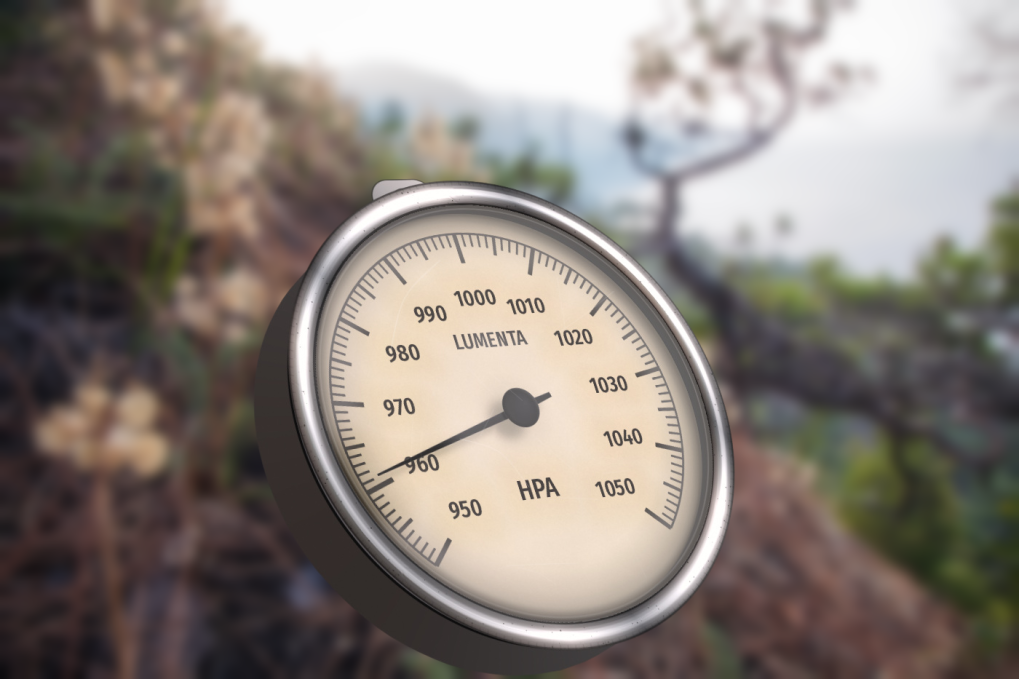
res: 961; hPa
